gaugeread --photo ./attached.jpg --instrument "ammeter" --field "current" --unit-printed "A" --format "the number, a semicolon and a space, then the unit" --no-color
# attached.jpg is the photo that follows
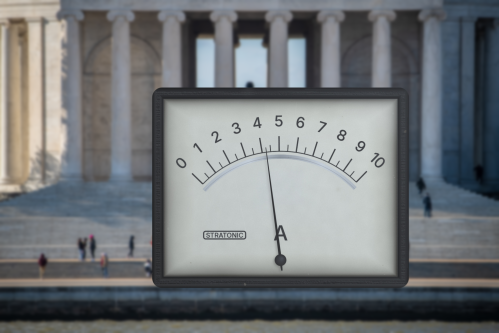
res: 4.25; A
